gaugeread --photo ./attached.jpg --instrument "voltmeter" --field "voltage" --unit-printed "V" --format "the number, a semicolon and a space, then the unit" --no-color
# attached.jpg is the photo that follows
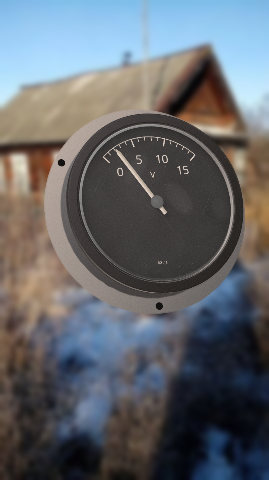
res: 2; V
